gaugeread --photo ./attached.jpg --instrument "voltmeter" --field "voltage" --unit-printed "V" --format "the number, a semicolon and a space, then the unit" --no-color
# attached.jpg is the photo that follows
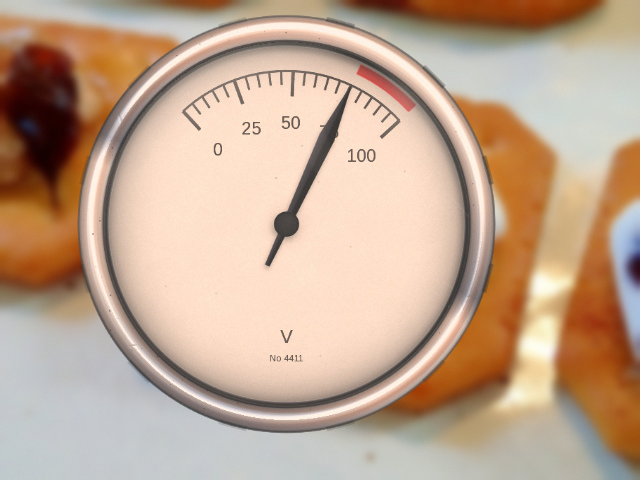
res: 75; V
